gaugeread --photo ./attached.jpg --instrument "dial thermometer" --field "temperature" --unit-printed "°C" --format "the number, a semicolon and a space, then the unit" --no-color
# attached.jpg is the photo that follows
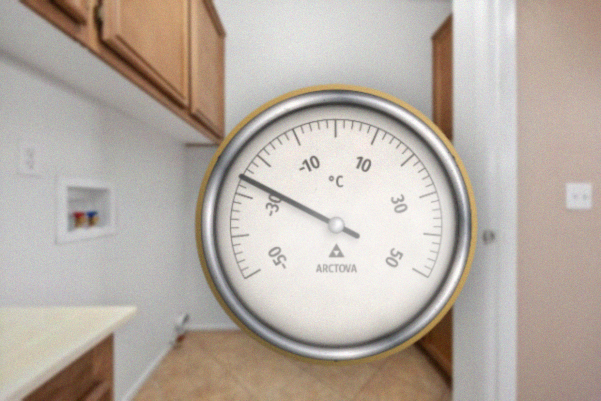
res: -26; °C
